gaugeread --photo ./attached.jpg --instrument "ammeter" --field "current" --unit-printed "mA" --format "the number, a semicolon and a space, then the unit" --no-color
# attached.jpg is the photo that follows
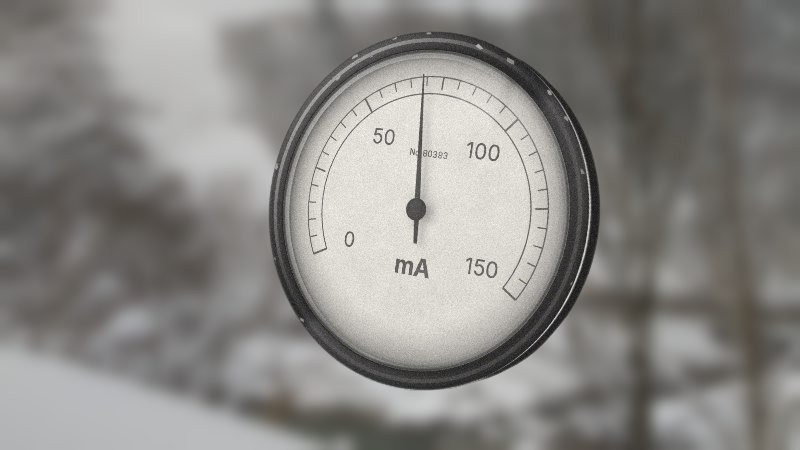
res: 70; mA
